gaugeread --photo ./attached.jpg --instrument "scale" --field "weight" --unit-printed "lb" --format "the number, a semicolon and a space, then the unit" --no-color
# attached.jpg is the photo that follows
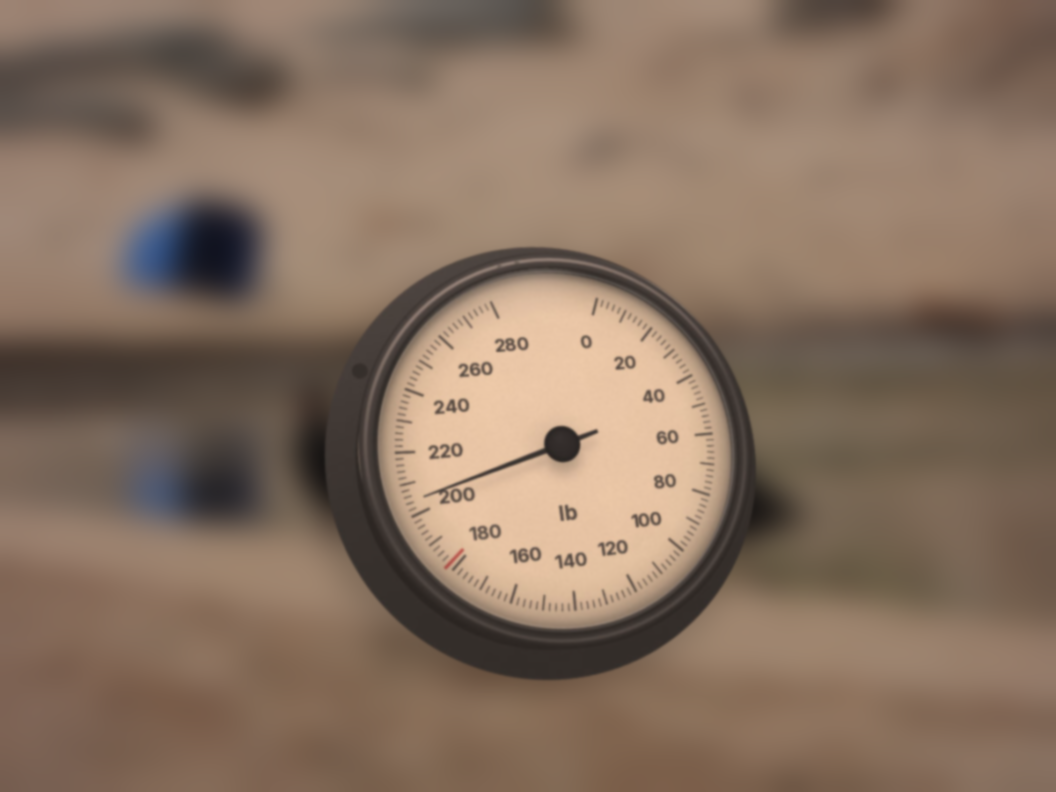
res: 204; lb
